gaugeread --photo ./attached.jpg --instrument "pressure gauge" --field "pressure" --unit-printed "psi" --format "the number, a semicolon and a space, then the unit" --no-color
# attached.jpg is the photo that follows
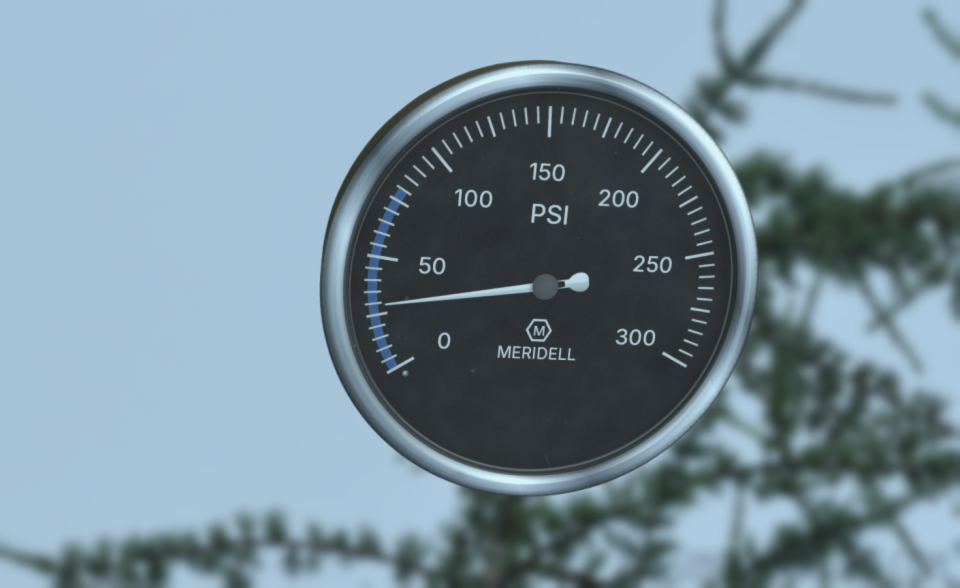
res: 30; psi
